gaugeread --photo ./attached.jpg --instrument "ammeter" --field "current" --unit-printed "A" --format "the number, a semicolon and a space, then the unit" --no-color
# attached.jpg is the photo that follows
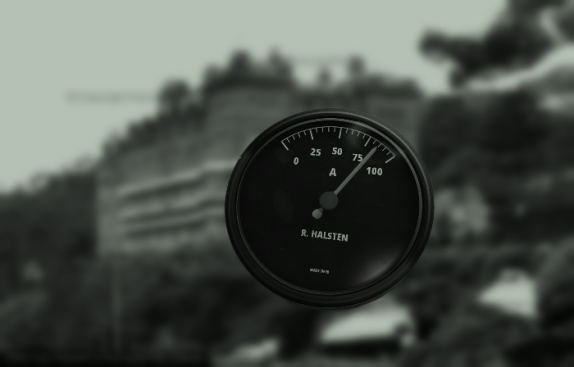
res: 85; A
